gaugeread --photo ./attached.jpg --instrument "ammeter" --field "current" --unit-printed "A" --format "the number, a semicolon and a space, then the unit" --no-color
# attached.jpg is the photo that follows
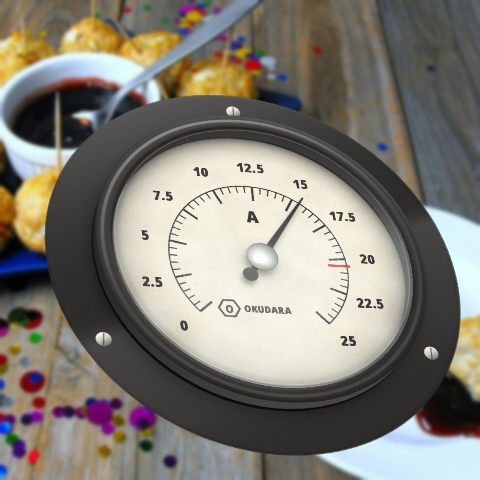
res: 15.5; A
